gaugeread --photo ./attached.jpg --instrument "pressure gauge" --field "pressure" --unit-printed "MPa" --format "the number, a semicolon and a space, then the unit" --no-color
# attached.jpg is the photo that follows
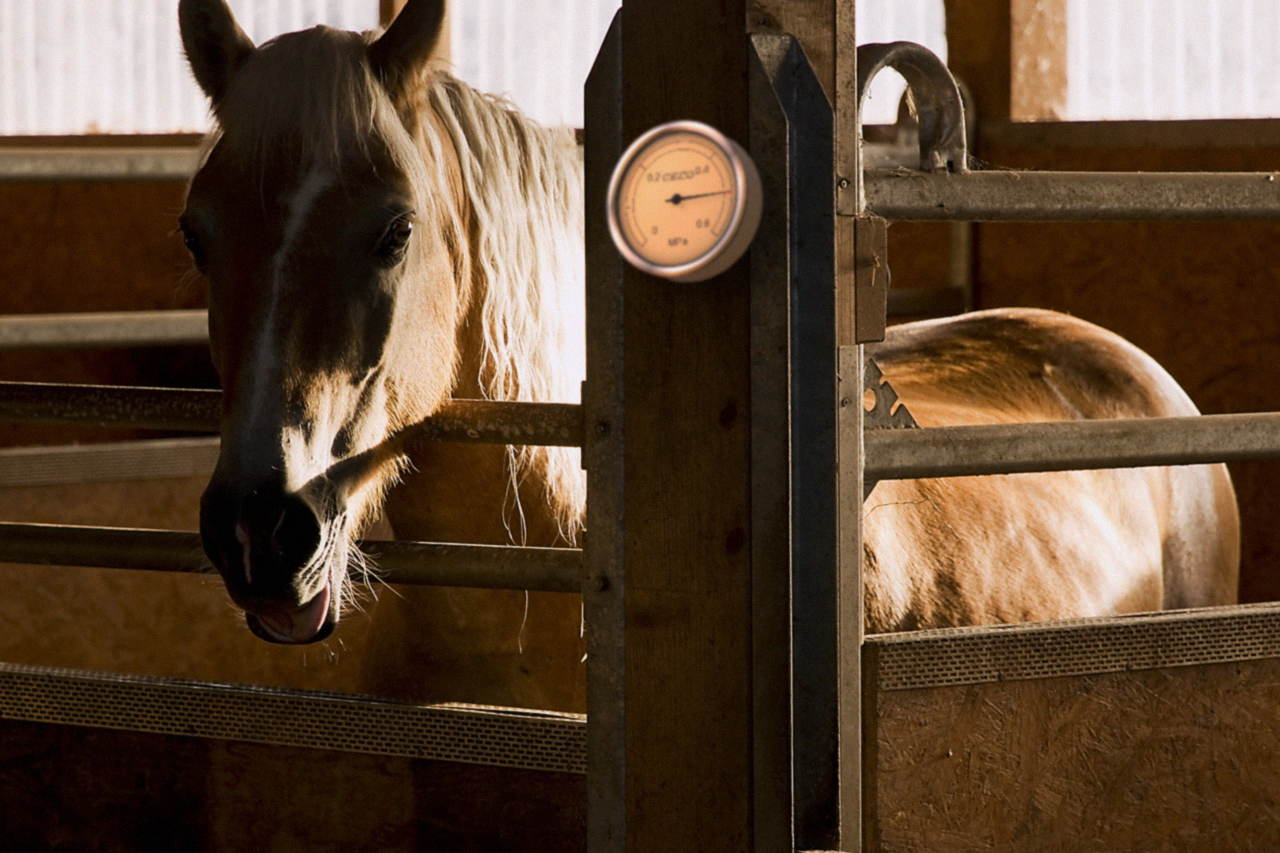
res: 0.5; MPa
